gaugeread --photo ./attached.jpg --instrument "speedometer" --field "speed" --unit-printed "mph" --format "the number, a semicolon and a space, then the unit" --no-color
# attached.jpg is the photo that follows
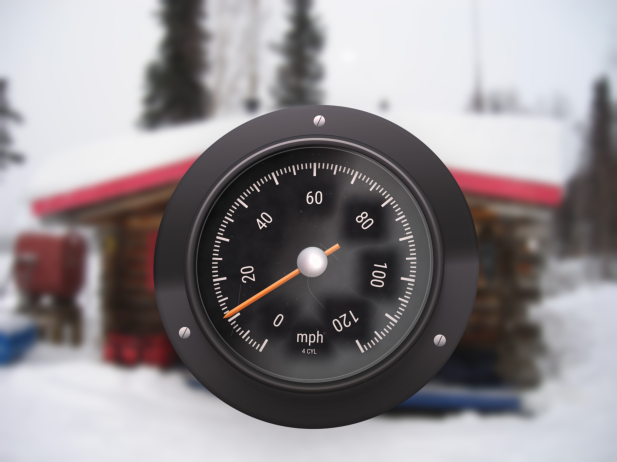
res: 11; mph
